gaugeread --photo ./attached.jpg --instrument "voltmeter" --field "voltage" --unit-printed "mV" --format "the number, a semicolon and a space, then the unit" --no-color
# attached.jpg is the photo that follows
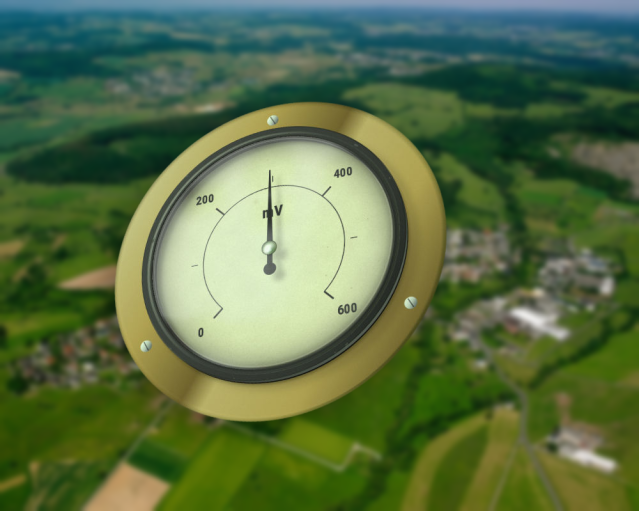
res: 300; mV
